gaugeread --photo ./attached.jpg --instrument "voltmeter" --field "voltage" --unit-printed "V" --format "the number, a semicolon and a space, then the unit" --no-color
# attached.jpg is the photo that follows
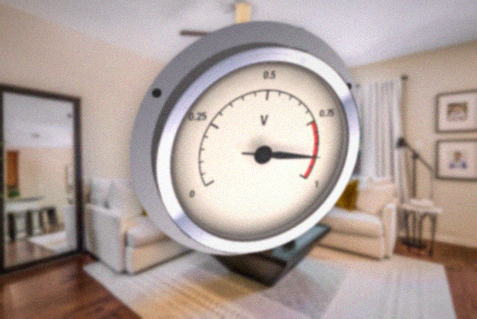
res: 0.9; V
